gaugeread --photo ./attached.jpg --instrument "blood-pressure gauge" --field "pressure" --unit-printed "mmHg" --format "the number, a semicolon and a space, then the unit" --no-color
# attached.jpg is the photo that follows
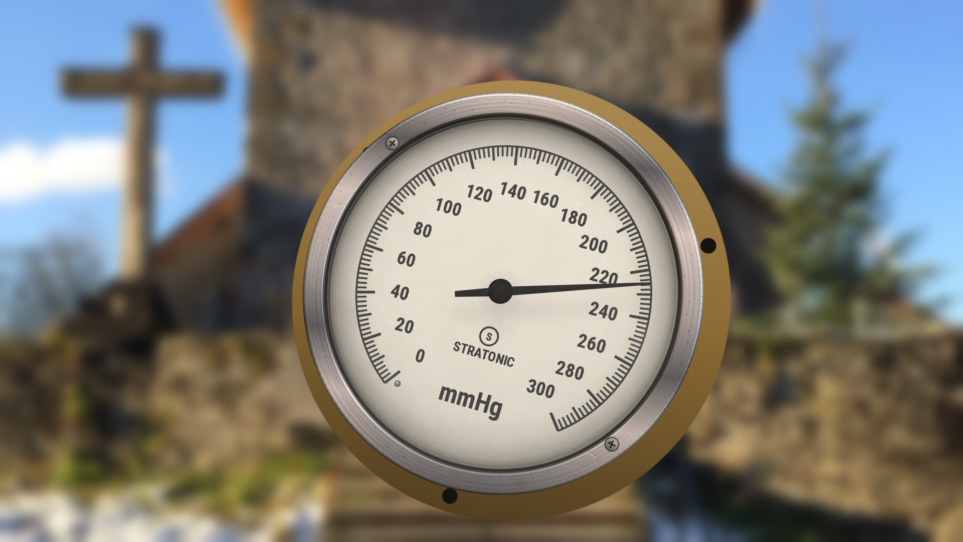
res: 226; mmHg
